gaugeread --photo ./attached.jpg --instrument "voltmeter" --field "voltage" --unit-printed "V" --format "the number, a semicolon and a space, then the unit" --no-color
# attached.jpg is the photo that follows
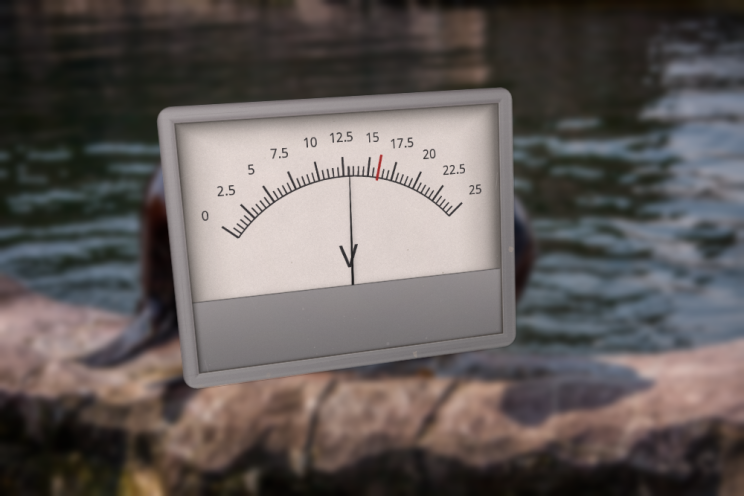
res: 13; V
